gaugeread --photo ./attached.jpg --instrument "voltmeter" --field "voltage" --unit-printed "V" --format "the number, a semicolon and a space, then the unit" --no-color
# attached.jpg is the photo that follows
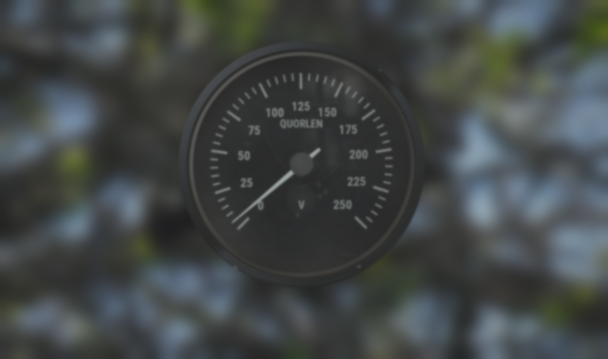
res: 5; V
